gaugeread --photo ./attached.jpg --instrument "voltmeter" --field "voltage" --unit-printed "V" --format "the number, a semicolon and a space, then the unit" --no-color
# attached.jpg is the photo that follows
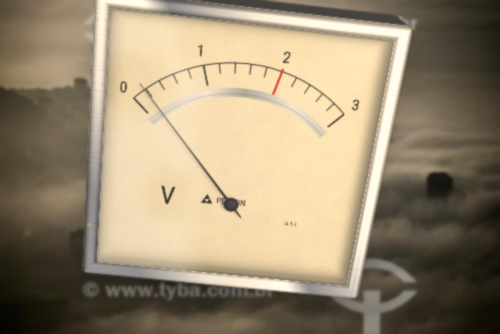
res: 0.2; V
